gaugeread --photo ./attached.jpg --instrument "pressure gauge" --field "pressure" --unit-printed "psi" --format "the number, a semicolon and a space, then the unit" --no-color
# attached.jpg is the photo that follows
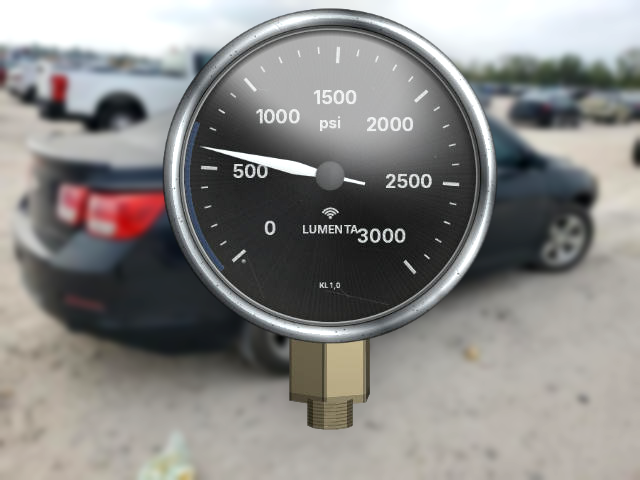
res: 600; psi
